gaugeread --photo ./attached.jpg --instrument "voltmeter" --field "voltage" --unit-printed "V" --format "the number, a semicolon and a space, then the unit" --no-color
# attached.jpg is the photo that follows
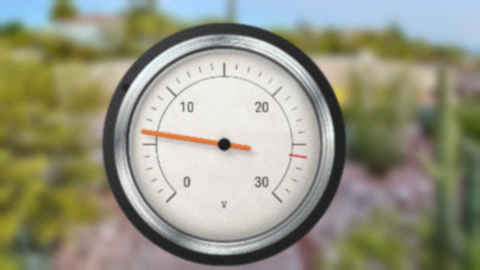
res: 6; V
